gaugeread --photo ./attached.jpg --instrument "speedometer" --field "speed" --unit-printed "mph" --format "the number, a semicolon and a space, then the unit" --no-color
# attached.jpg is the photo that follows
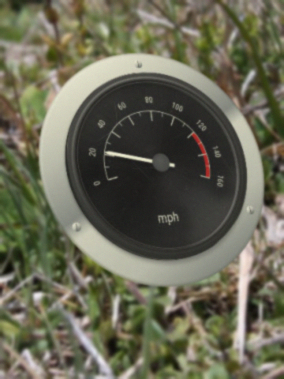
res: 20; mph
